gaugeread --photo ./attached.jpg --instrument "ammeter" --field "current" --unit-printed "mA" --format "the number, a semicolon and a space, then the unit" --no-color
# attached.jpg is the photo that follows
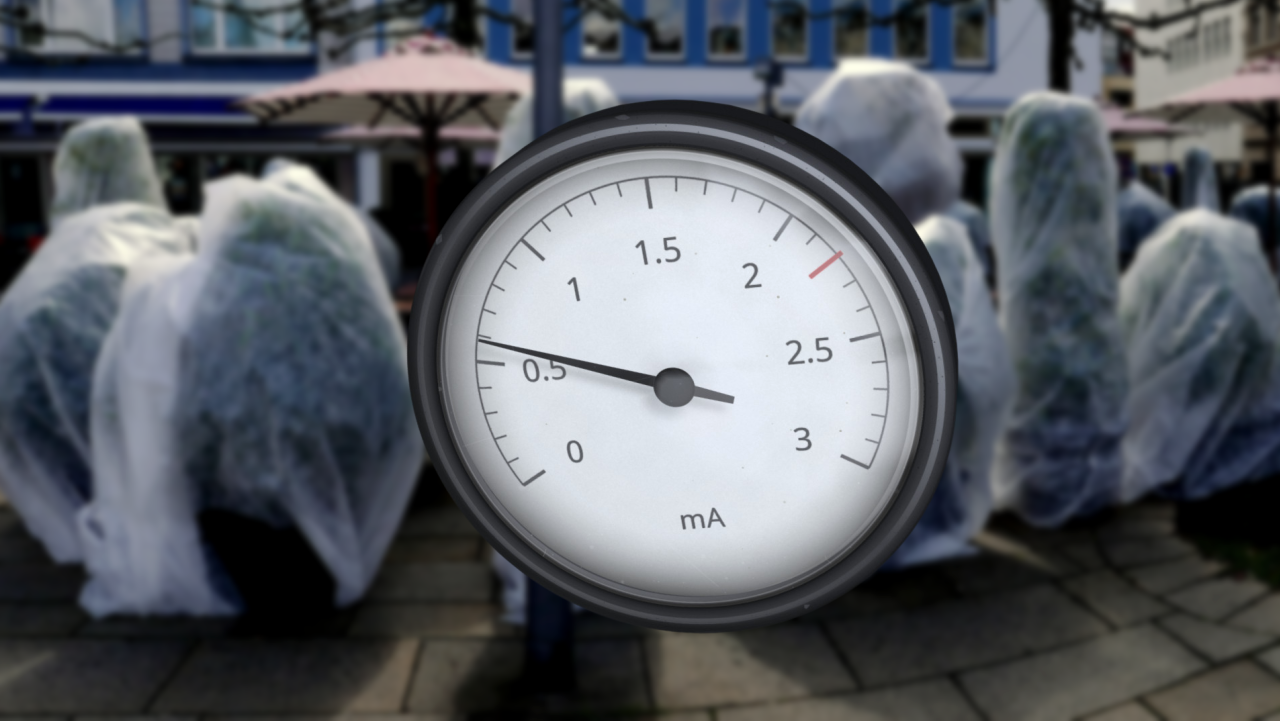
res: 0.6; mA
